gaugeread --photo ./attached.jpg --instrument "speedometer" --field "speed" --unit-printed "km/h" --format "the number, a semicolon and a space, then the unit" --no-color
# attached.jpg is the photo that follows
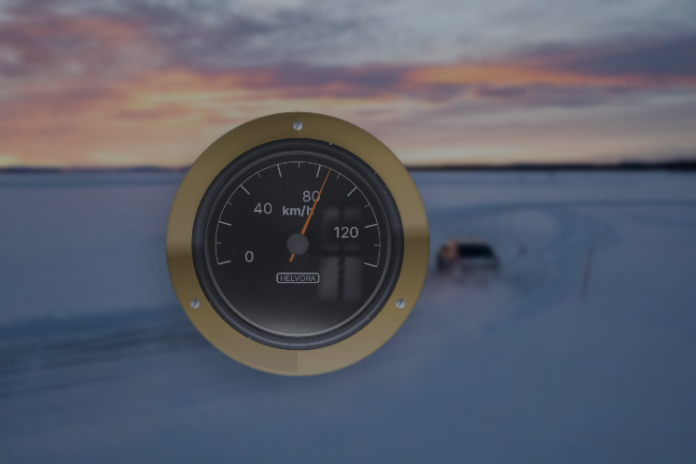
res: 85; km/h
